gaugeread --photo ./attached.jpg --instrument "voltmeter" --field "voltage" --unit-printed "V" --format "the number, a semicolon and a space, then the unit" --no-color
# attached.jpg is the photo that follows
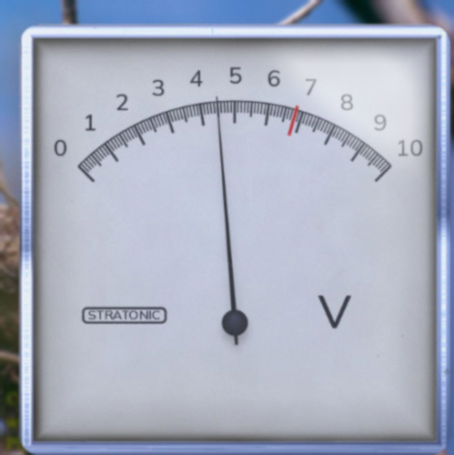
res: 4.5; V
